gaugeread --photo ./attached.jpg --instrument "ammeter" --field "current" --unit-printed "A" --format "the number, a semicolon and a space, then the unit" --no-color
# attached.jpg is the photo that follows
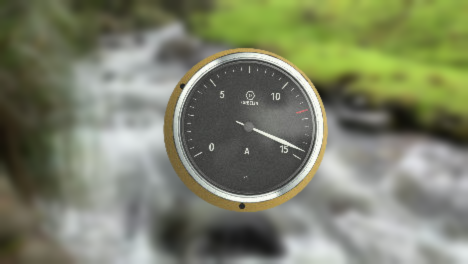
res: 14.5; A
